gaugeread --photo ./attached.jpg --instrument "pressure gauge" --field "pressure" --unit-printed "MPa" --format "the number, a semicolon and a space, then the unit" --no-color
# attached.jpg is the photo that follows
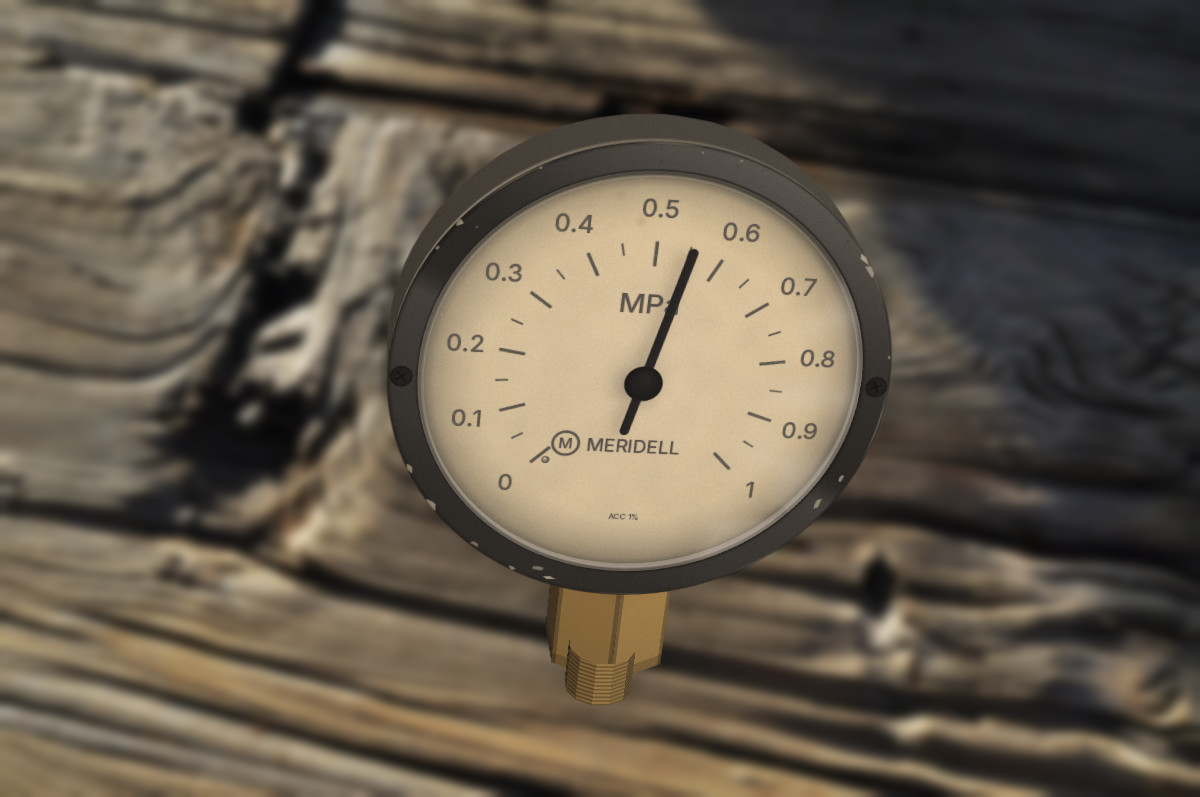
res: 0.55; MPa
